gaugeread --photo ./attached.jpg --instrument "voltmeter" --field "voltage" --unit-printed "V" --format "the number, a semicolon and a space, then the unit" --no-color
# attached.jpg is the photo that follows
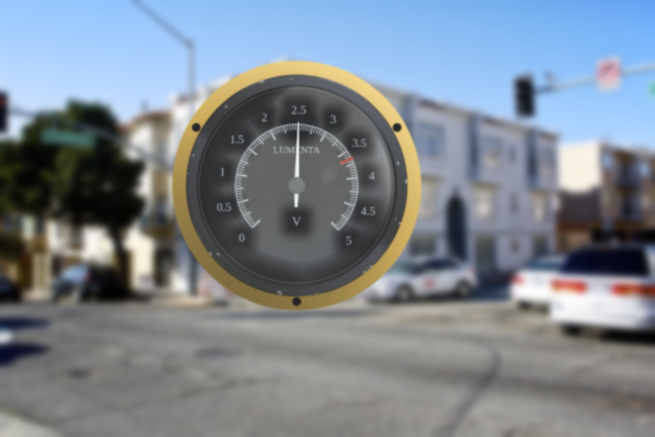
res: 2.5; V
